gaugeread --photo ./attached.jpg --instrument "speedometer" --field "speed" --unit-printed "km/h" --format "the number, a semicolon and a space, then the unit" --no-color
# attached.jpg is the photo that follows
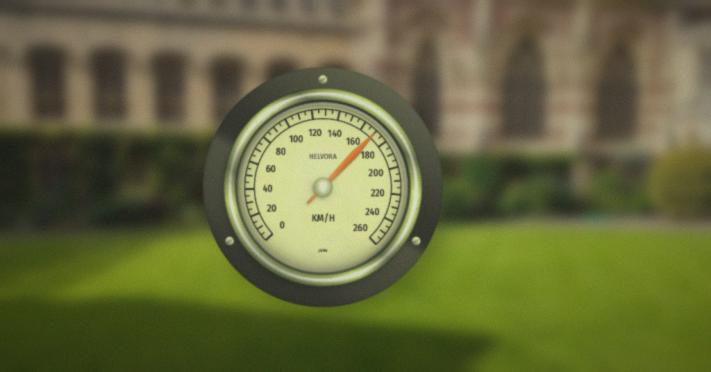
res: 170; km/h
